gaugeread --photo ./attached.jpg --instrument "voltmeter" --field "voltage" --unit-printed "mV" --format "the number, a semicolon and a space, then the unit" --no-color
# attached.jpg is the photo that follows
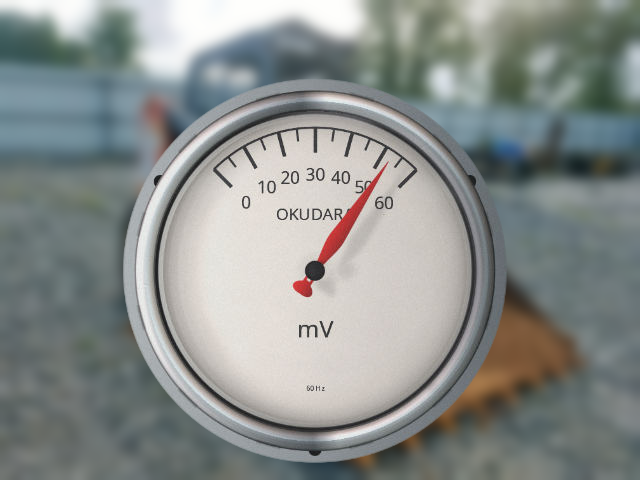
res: 52.5; mV
